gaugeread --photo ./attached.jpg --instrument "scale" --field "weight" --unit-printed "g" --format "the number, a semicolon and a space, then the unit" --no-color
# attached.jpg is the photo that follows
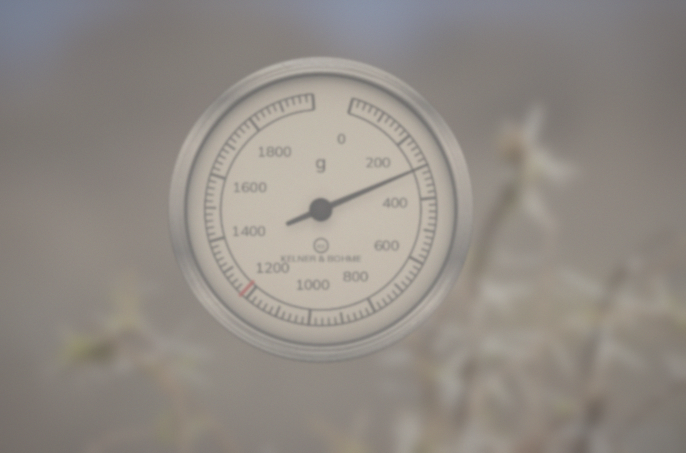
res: 300; g
